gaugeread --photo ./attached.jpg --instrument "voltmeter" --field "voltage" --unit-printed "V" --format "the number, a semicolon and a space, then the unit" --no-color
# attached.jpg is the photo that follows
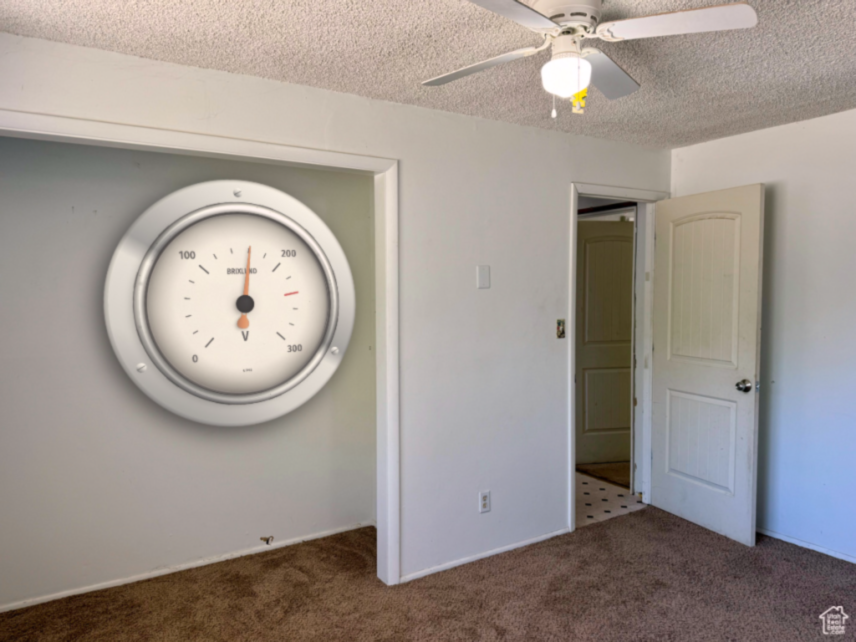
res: 160; V
